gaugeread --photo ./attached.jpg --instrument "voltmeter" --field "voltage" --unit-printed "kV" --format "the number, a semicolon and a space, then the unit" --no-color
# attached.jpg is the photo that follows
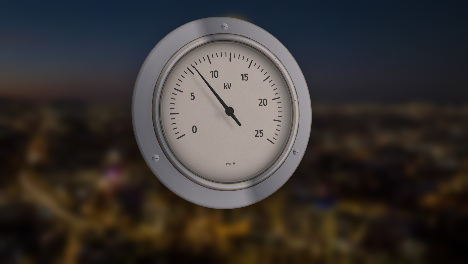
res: 8; kV
